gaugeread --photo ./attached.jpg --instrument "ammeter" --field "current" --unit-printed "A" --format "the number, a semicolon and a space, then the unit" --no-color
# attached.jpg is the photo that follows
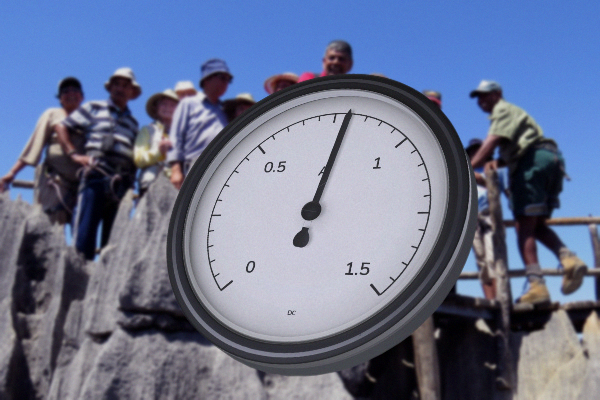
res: 0.8; A
